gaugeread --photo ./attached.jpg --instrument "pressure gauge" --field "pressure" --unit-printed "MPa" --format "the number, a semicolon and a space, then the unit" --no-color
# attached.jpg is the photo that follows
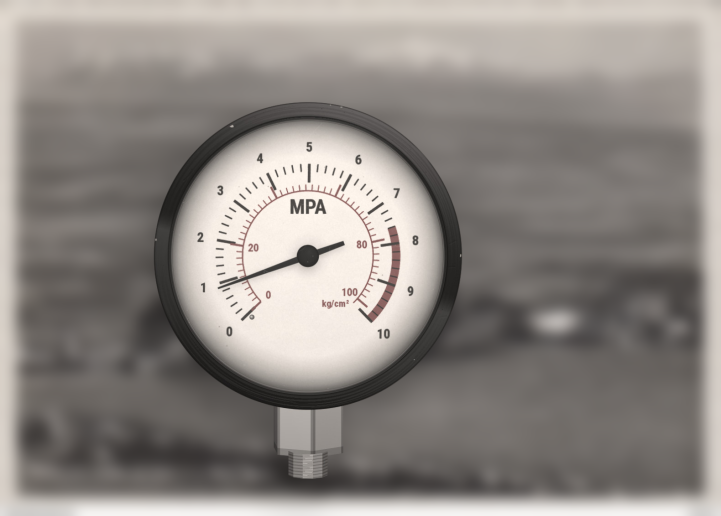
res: 0.9; MPa
